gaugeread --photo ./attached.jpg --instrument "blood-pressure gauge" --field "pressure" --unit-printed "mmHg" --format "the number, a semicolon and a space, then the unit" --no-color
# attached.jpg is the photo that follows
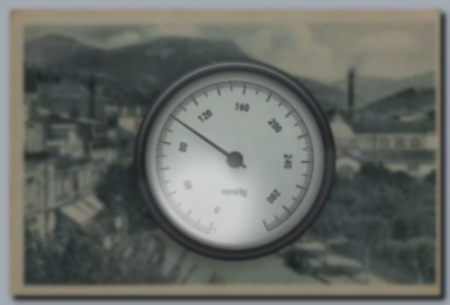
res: 100; mmHg
